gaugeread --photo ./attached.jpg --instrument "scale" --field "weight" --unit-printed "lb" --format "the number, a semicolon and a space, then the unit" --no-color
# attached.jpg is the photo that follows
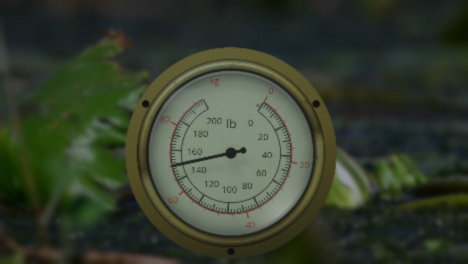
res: 150; lb
